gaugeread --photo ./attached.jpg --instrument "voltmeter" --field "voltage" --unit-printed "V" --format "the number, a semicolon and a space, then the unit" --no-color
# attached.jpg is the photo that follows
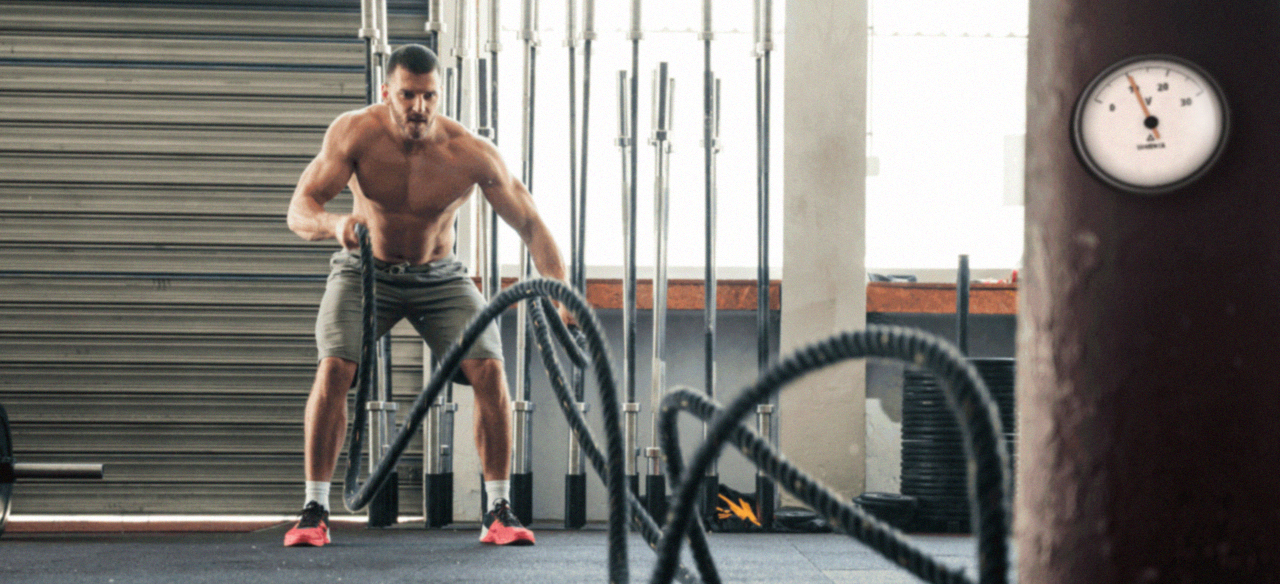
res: 10; V
